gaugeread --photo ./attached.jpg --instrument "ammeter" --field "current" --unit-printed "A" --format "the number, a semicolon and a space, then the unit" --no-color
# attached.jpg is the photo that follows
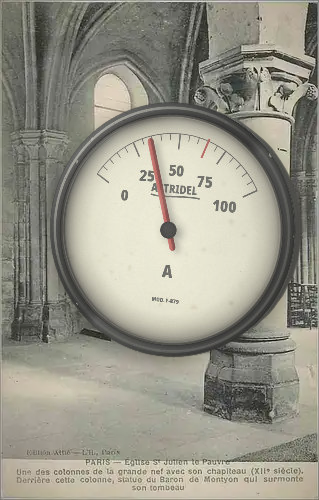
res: 35; A
